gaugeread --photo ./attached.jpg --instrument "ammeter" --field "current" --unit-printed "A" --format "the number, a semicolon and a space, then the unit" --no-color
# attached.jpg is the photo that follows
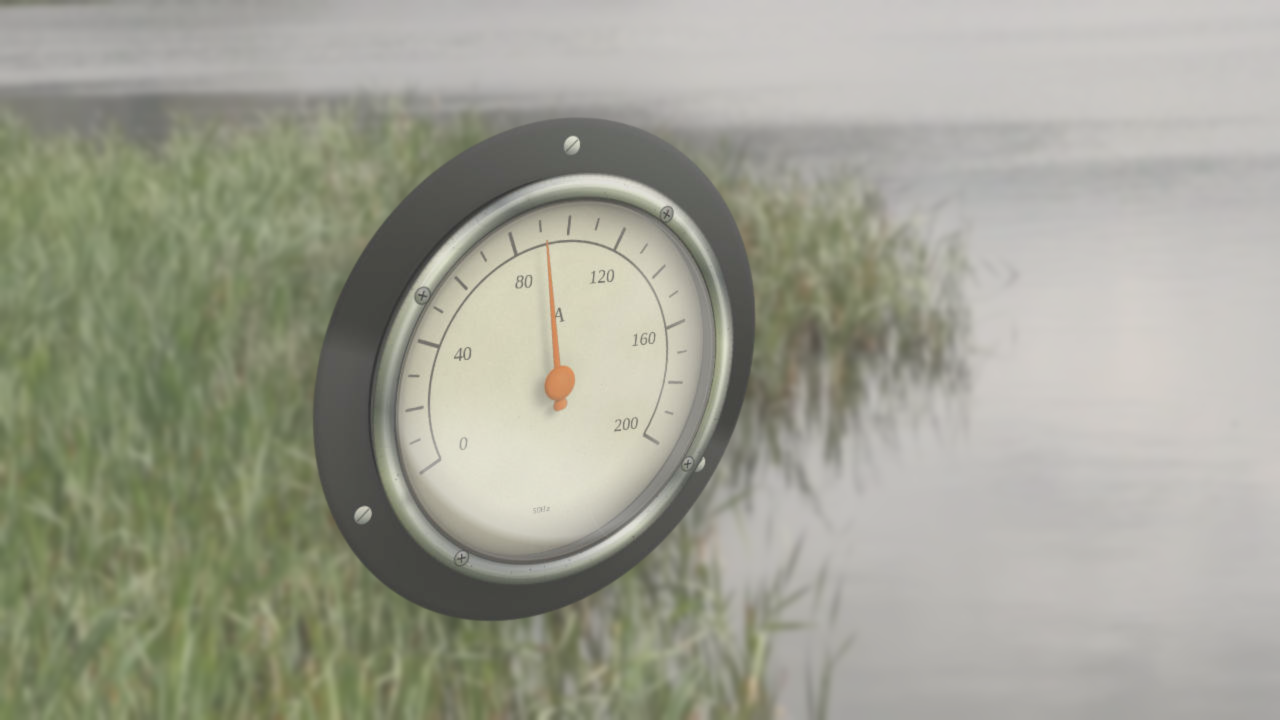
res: 90; A
